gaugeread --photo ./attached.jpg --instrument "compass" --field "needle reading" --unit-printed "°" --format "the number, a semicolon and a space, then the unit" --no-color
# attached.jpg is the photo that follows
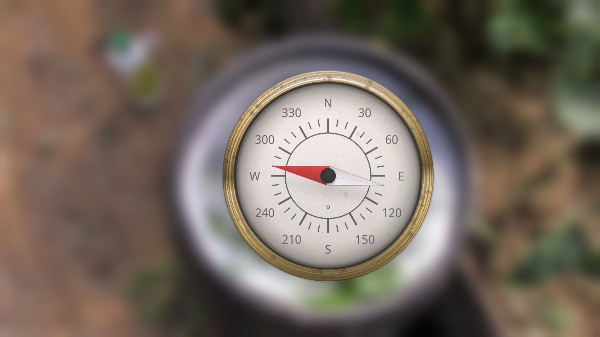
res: 280; °
